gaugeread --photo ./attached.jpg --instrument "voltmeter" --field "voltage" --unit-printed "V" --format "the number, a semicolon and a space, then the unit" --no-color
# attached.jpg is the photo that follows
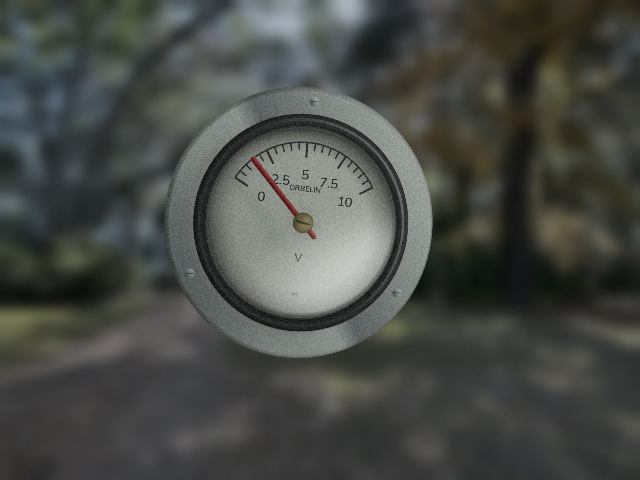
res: 1.5; V
